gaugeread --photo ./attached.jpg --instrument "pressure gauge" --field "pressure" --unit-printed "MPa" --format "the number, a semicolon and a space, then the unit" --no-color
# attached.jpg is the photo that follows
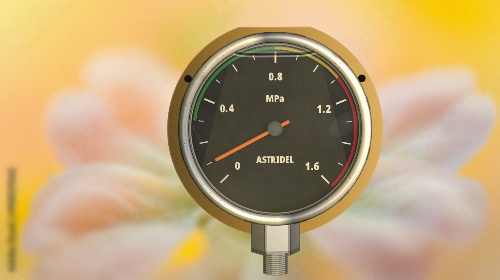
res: 0.1; MPa
